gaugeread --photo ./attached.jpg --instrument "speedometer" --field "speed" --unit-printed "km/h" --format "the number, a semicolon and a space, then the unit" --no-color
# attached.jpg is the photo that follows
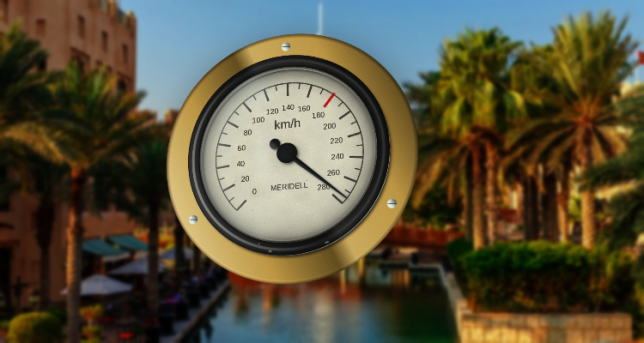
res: 275; km/h
